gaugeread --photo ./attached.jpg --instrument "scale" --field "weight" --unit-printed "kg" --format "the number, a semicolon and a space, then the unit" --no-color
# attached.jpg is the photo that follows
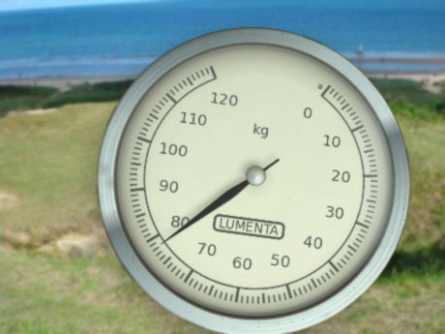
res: 78; kg
